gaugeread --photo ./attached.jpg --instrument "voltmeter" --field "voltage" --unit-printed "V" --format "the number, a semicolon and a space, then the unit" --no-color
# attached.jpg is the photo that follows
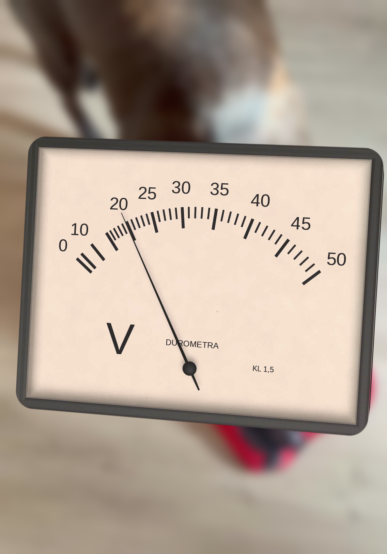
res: 20; V
